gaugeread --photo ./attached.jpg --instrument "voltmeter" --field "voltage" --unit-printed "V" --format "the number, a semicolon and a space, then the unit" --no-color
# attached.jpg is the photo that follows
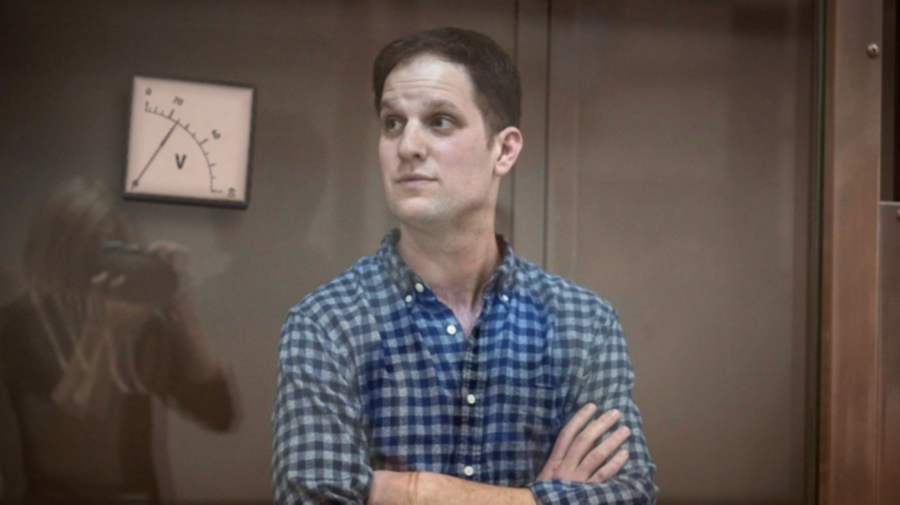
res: 25; V
